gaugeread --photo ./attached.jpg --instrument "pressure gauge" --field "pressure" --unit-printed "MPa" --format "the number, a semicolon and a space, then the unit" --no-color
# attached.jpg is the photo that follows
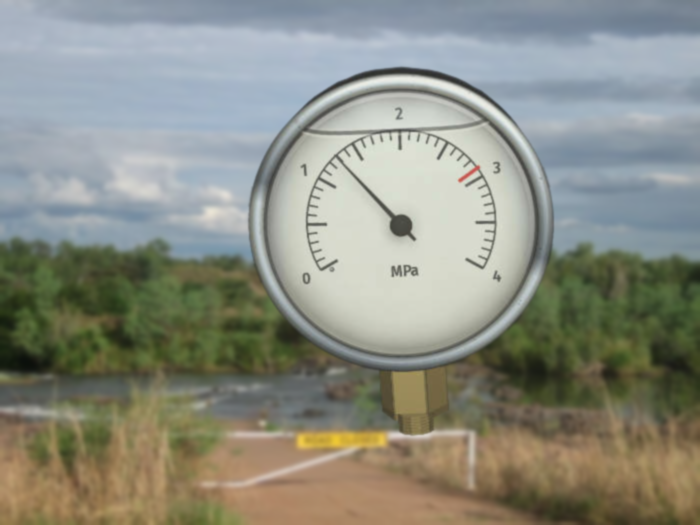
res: 1.3; MPa
